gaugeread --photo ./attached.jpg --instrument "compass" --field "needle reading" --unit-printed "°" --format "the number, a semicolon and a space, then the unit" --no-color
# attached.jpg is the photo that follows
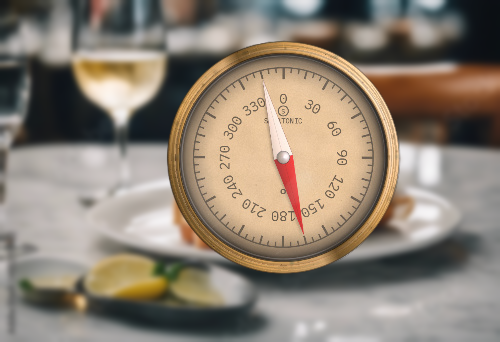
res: 165; °
